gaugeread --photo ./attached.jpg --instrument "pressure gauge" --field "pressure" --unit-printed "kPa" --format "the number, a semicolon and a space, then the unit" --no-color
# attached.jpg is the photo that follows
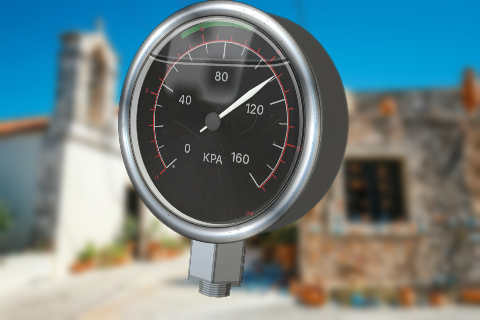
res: 110; kPa
